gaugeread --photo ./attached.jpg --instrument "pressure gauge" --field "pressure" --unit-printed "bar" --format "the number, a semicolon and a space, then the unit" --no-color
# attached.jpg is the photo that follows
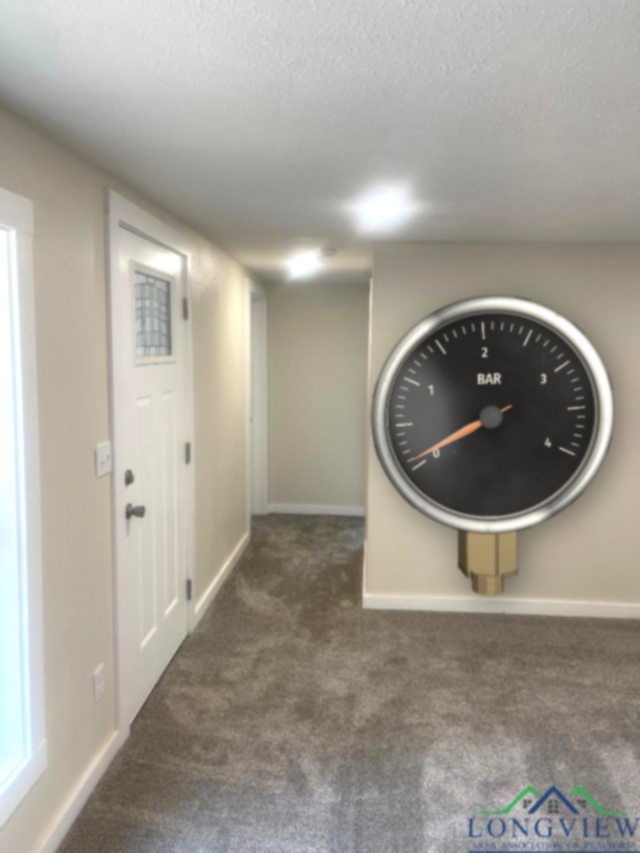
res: 0.1; bar
